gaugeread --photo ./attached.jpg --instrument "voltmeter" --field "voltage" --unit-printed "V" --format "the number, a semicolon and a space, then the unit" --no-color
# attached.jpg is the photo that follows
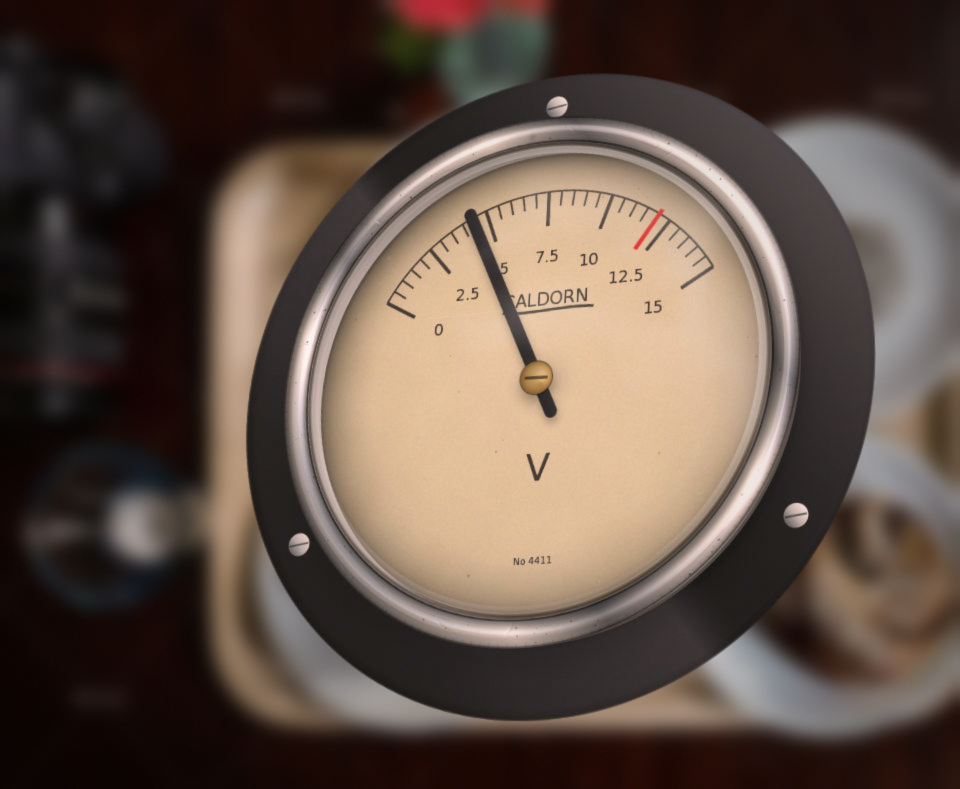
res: 4.5; V
